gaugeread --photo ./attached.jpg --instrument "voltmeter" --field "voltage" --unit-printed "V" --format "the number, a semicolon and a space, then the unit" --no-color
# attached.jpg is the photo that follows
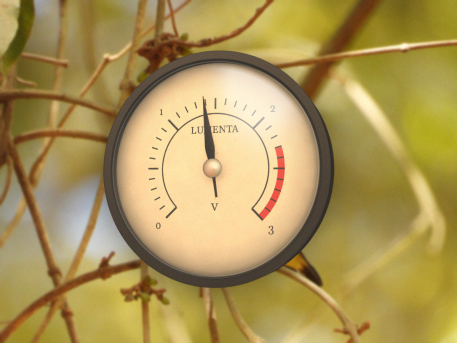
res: 1.4; V
